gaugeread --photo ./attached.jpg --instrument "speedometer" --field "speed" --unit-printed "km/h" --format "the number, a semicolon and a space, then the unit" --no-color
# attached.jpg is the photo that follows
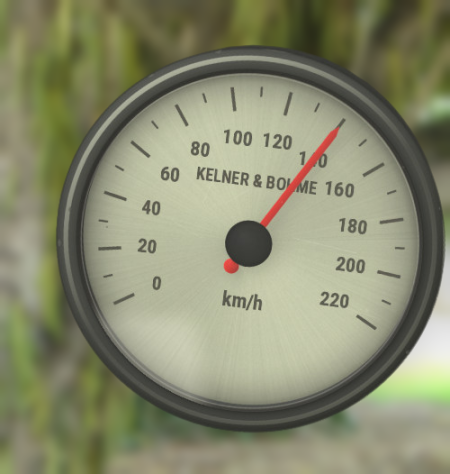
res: 140; km/h
